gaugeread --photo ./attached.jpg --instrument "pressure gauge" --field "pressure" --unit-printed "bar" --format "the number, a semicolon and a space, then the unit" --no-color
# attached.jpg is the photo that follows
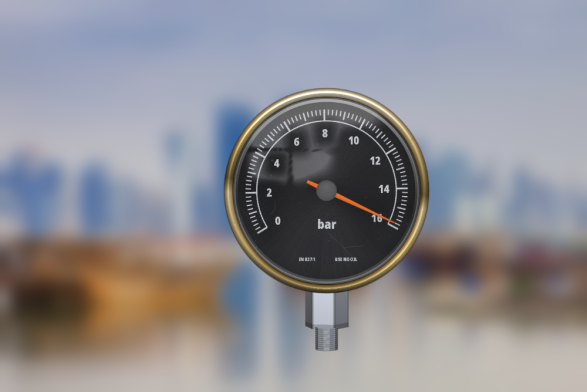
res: 15.8; bar
